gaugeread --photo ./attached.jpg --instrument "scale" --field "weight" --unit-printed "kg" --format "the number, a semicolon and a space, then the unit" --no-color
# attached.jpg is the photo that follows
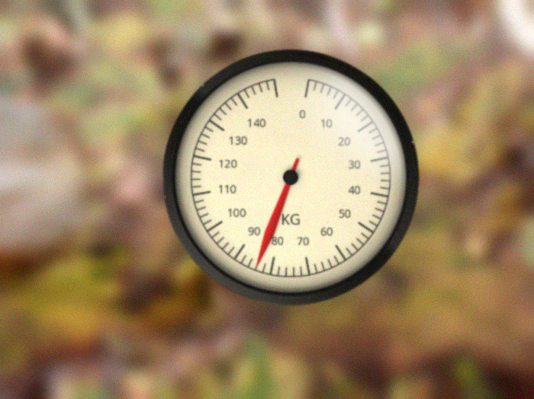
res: 84; kg
